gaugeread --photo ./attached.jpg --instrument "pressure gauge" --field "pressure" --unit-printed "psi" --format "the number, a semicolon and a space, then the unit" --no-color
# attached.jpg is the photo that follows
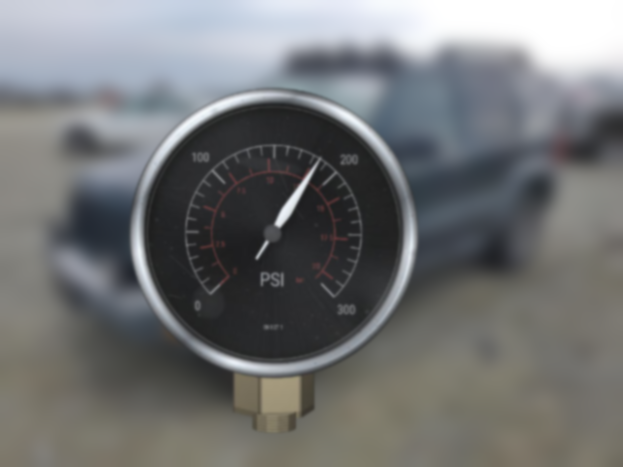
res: 185; psi
